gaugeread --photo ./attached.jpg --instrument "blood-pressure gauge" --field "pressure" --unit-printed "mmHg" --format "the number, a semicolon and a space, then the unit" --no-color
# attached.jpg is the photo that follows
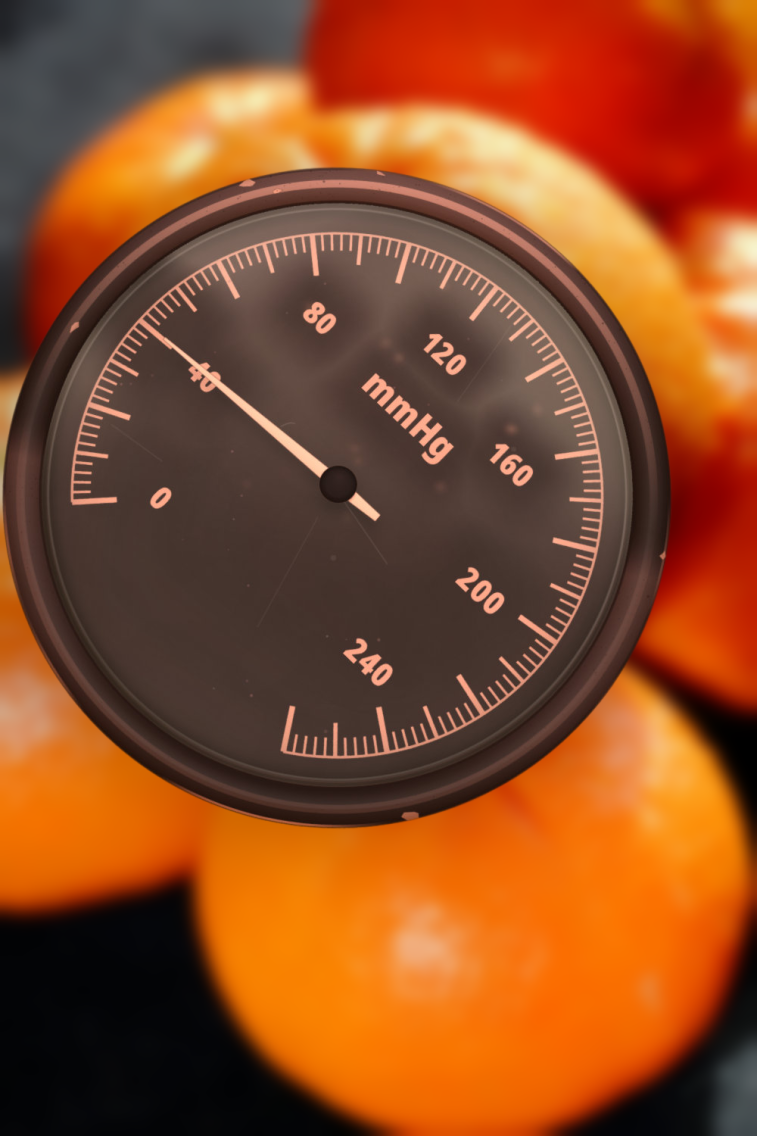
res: 40; mmHg
